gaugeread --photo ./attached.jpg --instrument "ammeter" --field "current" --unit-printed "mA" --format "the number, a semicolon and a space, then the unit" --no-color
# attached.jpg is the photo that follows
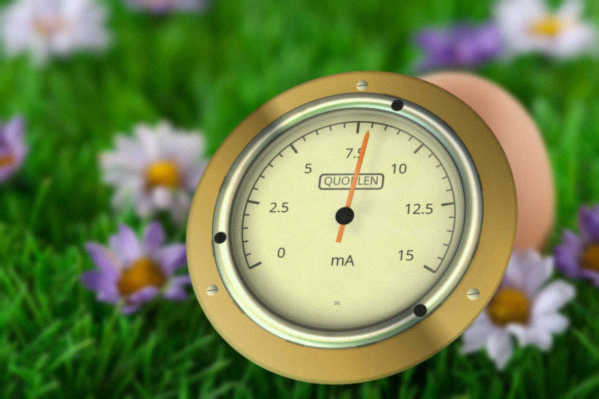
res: 8; mA
